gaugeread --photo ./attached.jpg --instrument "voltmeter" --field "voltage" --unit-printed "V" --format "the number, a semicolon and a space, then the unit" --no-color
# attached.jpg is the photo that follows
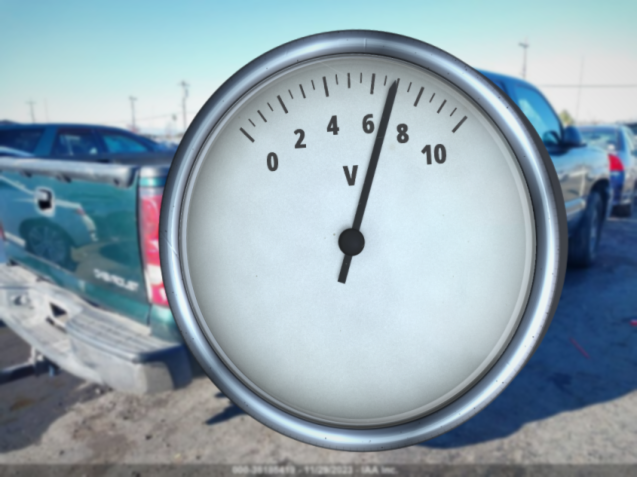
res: 7; V
